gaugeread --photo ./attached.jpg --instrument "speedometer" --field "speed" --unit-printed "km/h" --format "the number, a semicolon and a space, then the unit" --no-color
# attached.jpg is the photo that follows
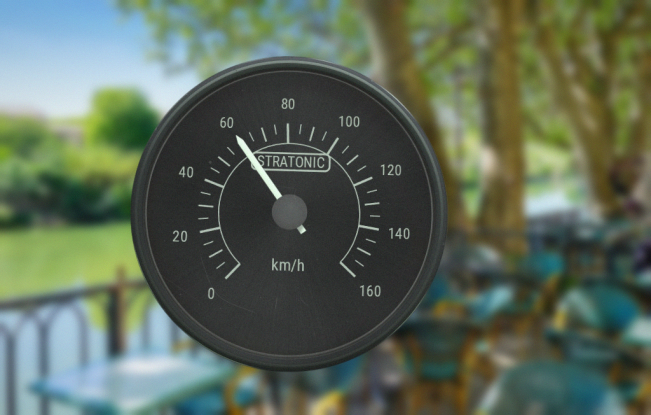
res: 60; km/h
